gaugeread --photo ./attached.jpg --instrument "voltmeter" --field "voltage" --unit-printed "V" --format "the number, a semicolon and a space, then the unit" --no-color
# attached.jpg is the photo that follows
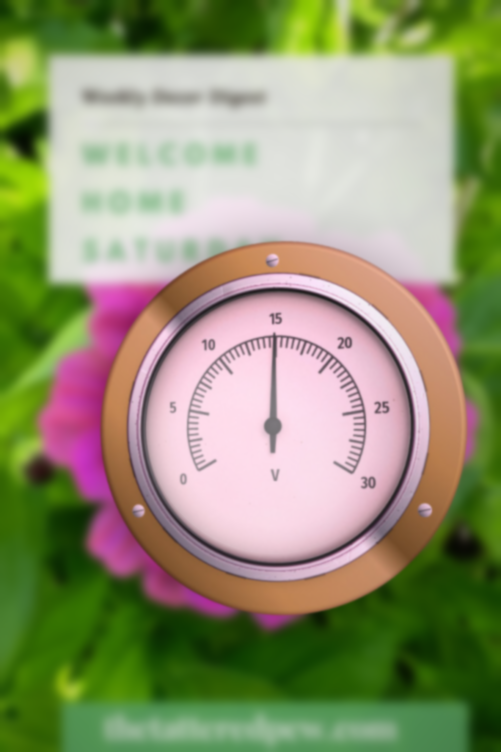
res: 15; V
